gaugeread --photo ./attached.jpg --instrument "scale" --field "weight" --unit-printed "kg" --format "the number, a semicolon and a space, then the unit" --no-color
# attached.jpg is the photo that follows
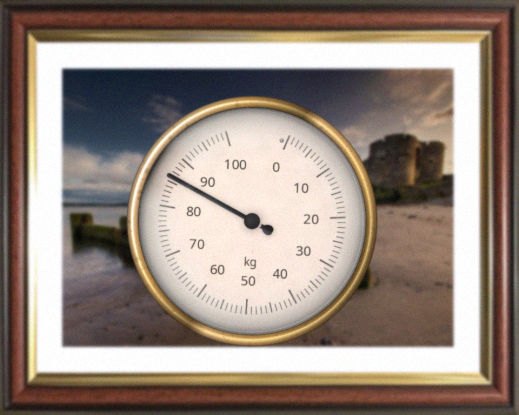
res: 86; kg
